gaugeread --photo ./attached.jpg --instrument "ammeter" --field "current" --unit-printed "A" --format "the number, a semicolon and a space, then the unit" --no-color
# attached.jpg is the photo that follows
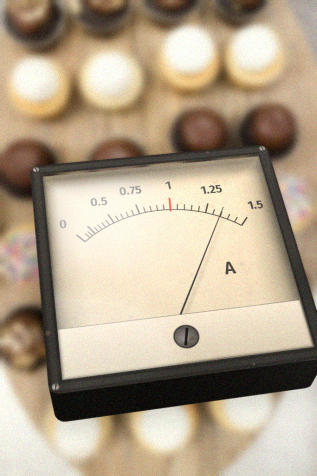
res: 1.35; A
